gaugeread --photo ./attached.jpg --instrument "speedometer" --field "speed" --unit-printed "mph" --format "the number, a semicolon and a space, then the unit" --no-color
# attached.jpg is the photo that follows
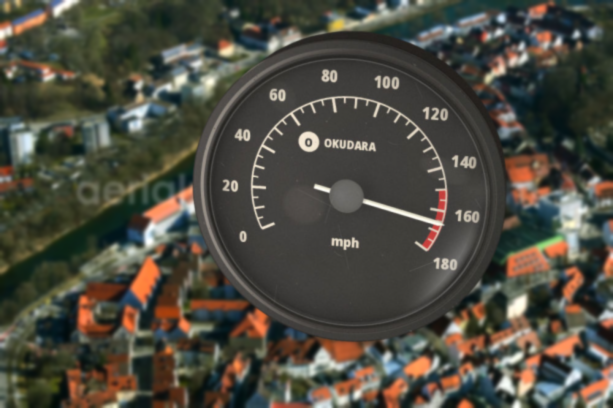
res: 165; mph
